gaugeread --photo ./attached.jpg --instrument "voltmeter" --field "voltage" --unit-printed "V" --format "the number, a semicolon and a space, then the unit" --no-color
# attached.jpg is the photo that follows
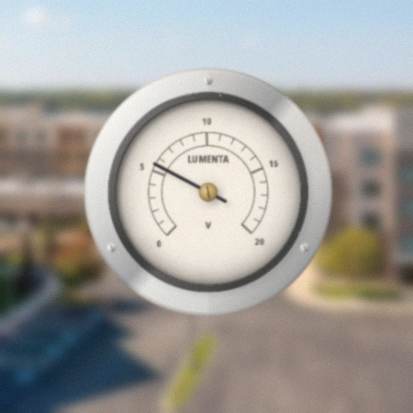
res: 5.5; V
